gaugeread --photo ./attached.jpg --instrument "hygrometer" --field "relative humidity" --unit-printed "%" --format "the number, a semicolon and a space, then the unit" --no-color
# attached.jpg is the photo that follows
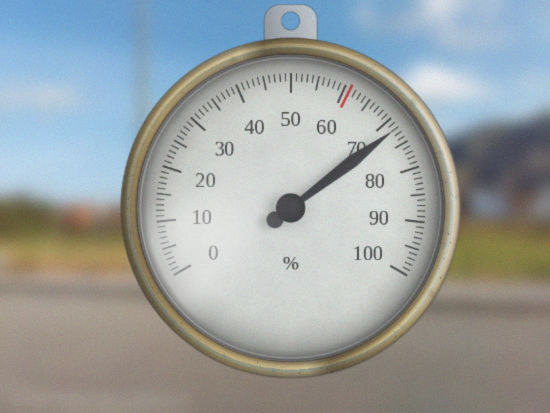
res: 72; %
